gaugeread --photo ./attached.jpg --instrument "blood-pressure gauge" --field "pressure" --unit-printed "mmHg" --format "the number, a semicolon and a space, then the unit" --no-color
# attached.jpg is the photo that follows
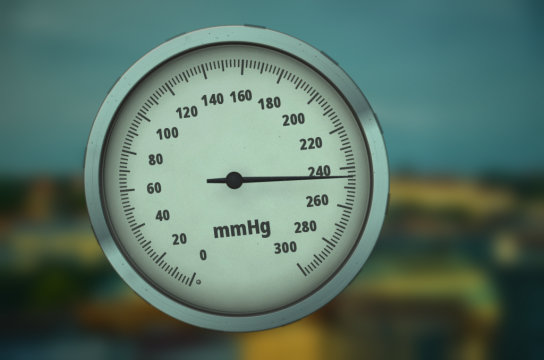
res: 244; mmHg
